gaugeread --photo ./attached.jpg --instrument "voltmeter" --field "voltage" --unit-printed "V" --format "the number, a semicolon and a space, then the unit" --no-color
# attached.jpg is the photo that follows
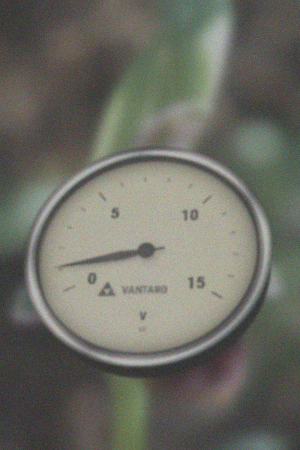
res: 1; V
